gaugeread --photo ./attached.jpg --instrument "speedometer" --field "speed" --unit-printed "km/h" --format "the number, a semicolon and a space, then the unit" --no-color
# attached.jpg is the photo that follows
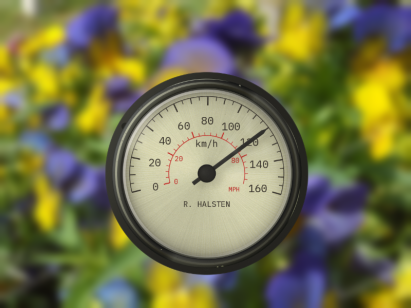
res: 120; km/h
